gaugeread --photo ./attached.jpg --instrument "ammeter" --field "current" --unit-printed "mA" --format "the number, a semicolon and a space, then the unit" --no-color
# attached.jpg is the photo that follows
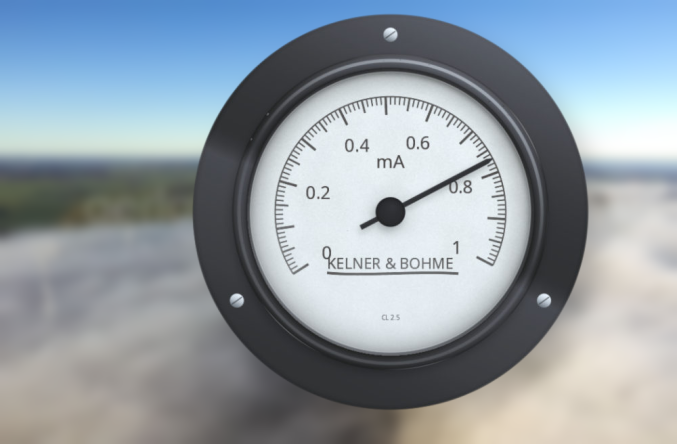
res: 0.77; mA
